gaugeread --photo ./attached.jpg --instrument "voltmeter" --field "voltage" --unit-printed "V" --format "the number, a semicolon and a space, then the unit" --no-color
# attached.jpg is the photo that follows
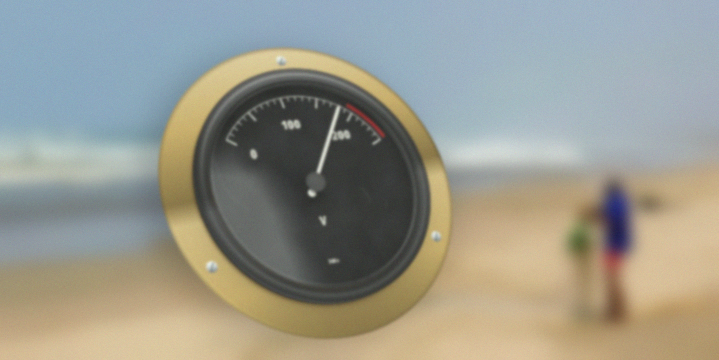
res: 180; V
